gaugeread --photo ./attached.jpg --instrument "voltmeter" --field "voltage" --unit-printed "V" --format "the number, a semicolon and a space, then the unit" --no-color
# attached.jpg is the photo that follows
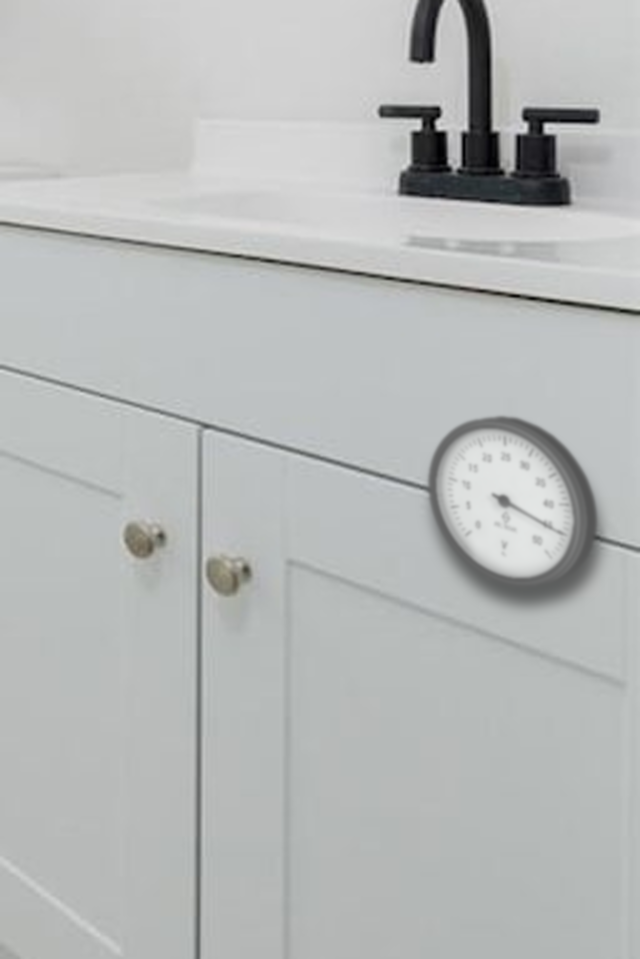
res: 45; V
